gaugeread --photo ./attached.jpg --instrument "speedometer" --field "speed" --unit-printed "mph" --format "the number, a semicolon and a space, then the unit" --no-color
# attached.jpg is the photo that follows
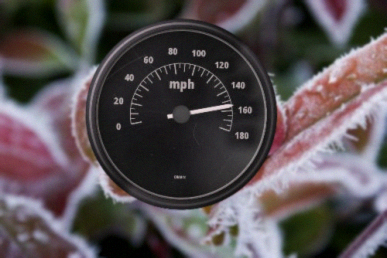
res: 155; mph
